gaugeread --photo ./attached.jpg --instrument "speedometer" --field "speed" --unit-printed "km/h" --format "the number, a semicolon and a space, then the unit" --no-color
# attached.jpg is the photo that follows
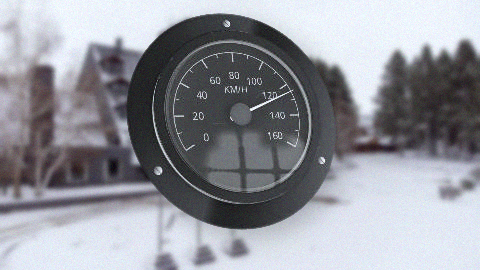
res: 125; km/h
